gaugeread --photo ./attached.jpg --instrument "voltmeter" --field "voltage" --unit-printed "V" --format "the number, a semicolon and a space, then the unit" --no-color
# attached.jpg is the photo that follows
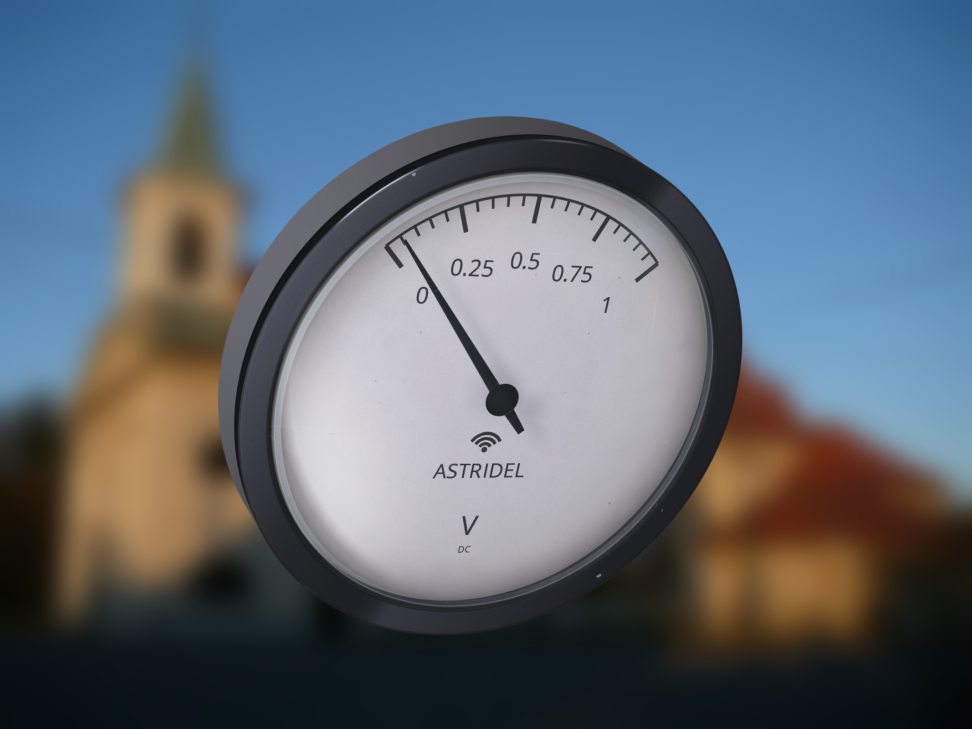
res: 0.05; V
